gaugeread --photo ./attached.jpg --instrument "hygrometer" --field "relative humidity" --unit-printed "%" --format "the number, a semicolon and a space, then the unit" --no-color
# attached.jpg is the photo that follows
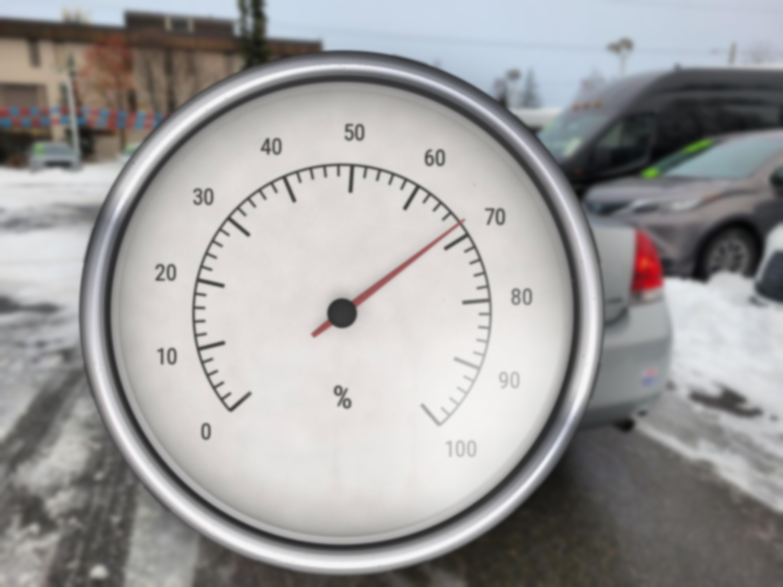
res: 68; %
